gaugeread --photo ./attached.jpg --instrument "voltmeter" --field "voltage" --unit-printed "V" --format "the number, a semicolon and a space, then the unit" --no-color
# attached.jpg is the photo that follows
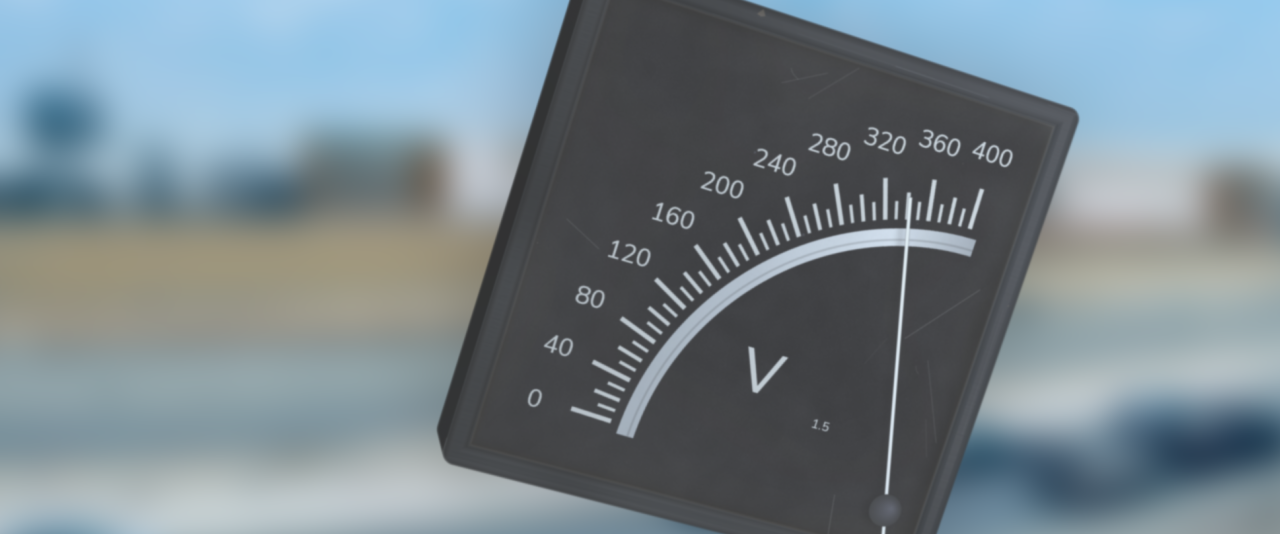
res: 340; V
